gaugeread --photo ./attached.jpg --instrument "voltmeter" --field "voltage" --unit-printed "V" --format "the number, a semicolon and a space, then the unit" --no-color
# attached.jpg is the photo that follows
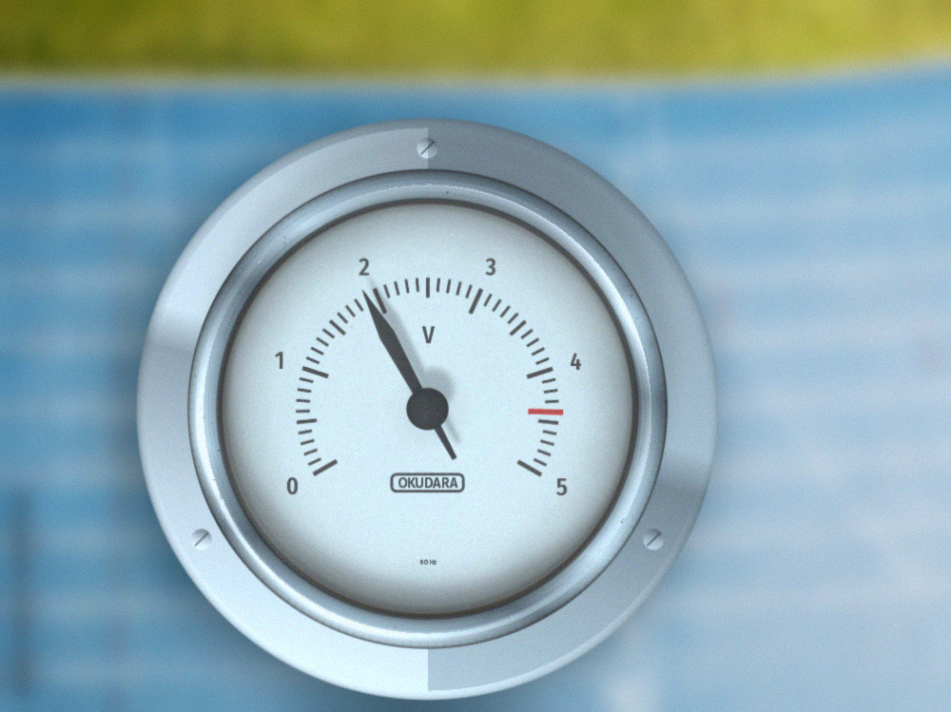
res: 1.9; V
